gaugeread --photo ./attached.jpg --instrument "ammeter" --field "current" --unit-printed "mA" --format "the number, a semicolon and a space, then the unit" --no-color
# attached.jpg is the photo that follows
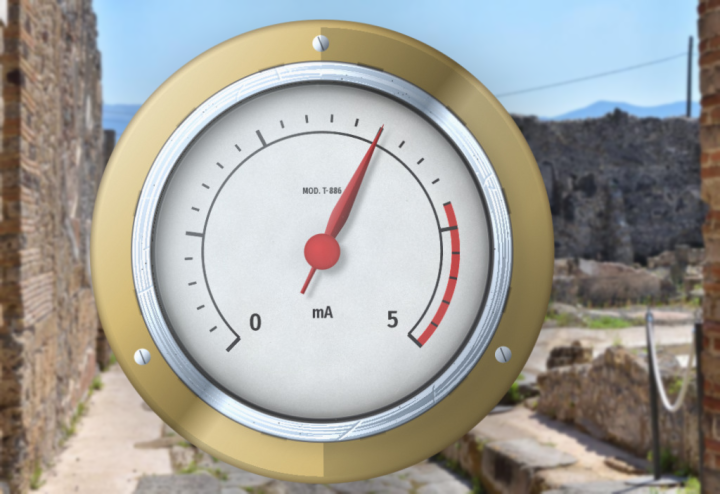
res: 3; mA
